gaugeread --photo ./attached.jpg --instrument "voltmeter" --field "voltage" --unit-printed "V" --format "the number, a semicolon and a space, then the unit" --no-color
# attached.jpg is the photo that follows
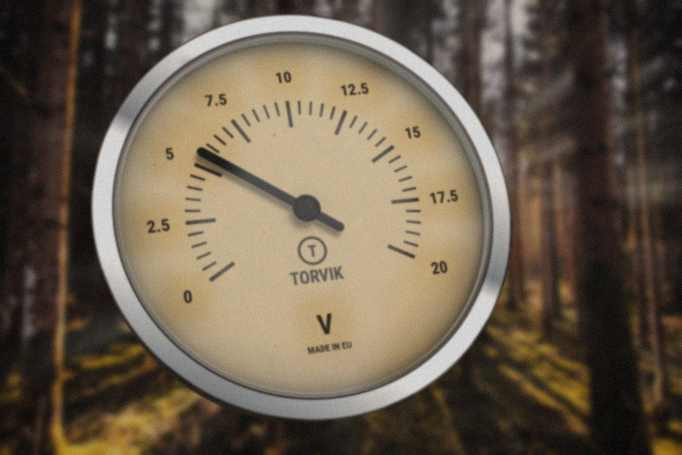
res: 5.5; V
